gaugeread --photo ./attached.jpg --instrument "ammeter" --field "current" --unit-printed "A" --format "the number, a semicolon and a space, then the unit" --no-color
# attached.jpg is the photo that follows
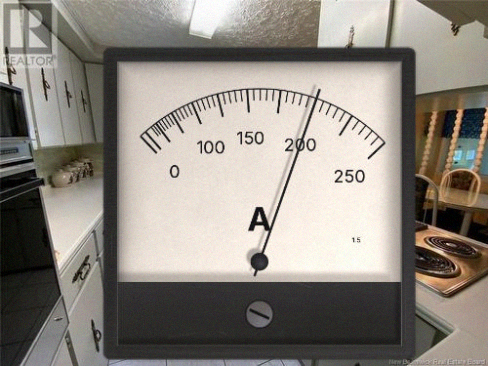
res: 200; A
